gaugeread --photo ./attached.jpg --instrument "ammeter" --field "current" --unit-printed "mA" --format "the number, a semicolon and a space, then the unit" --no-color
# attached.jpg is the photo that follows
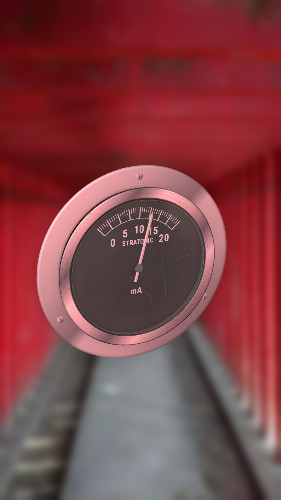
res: 12.5; mA
